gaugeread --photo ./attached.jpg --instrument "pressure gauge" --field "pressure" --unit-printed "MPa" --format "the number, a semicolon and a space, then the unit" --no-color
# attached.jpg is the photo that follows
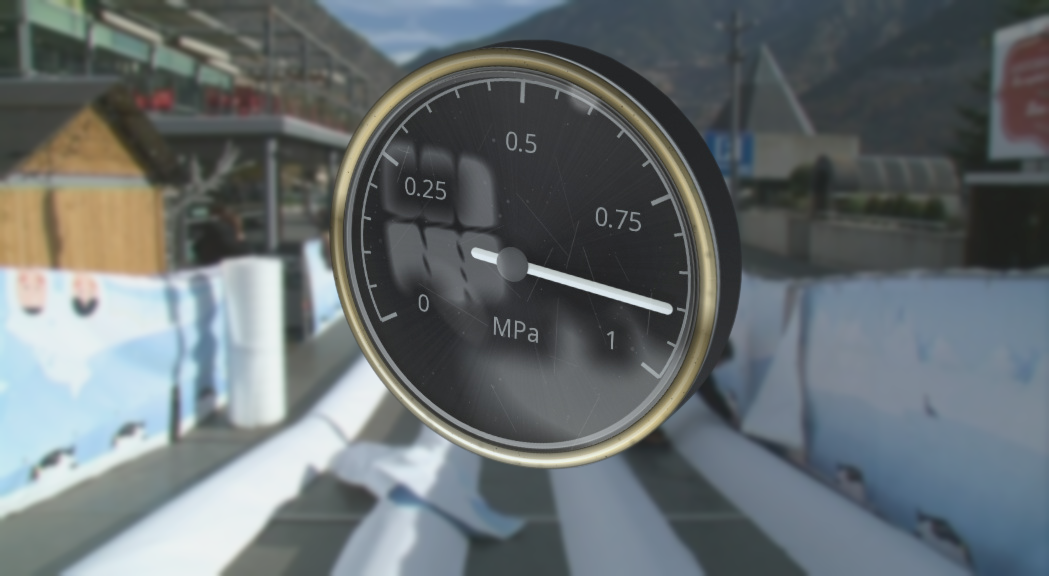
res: 0.9; MPa
